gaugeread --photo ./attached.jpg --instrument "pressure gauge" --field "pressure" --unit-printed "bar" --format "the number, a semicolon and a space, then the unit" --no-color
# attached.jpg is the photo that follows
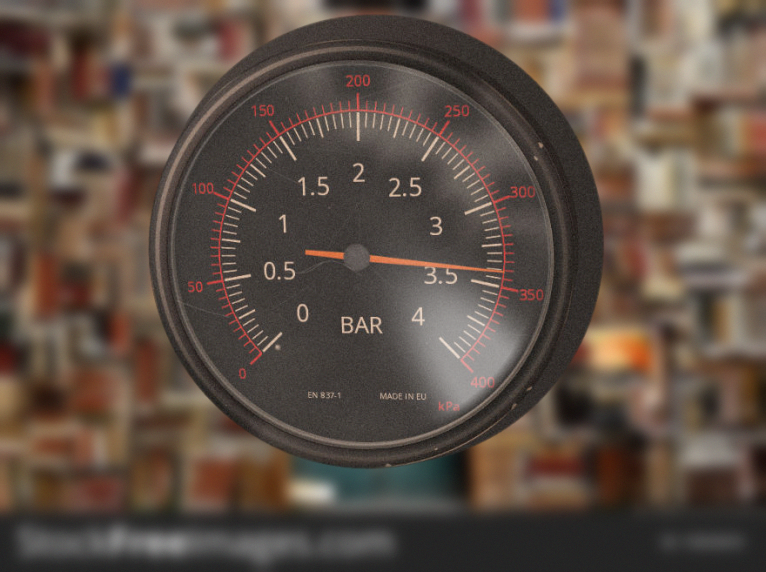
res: 3.4; bar
